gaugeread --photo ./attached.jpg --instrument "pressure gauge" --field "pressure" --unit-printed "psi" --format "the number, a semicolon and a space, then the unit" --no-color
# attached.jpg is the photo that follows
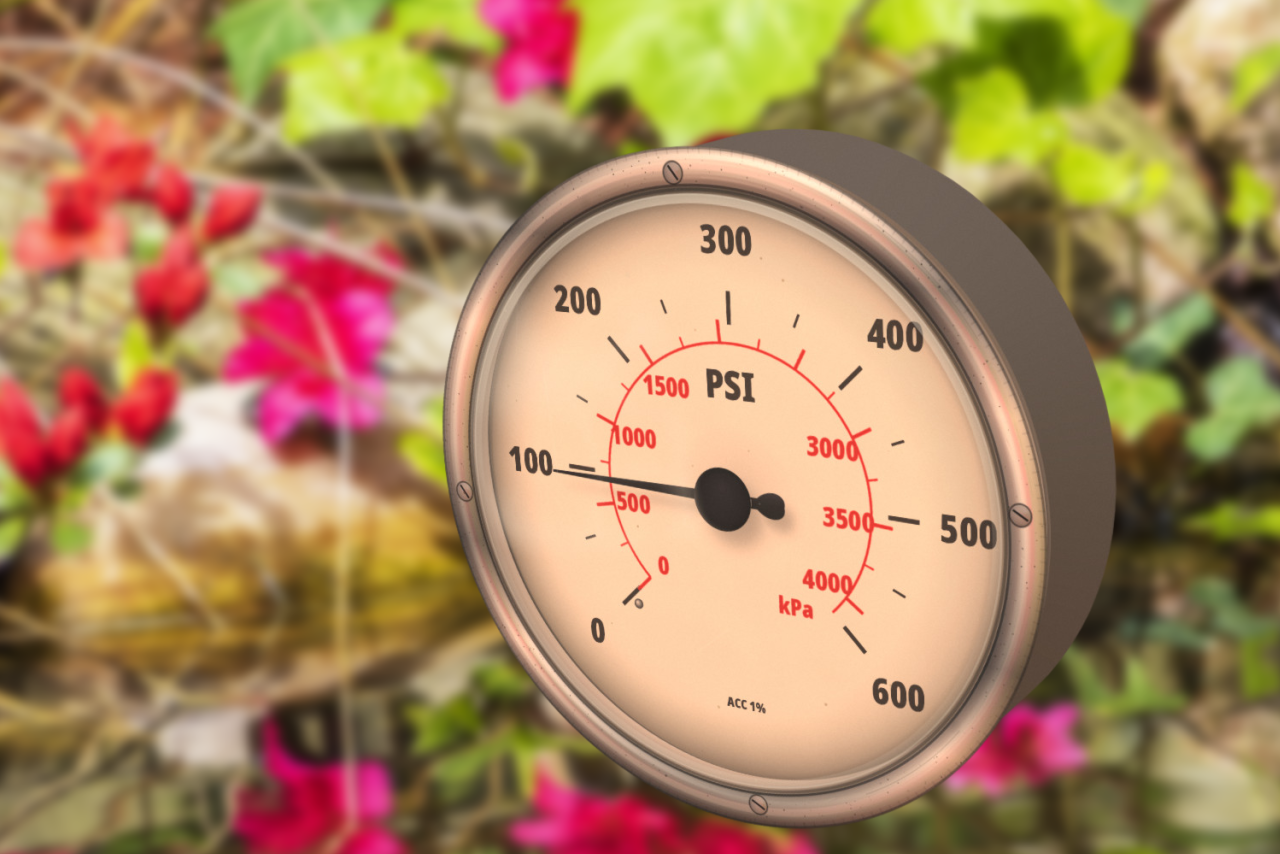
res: 100; psi
